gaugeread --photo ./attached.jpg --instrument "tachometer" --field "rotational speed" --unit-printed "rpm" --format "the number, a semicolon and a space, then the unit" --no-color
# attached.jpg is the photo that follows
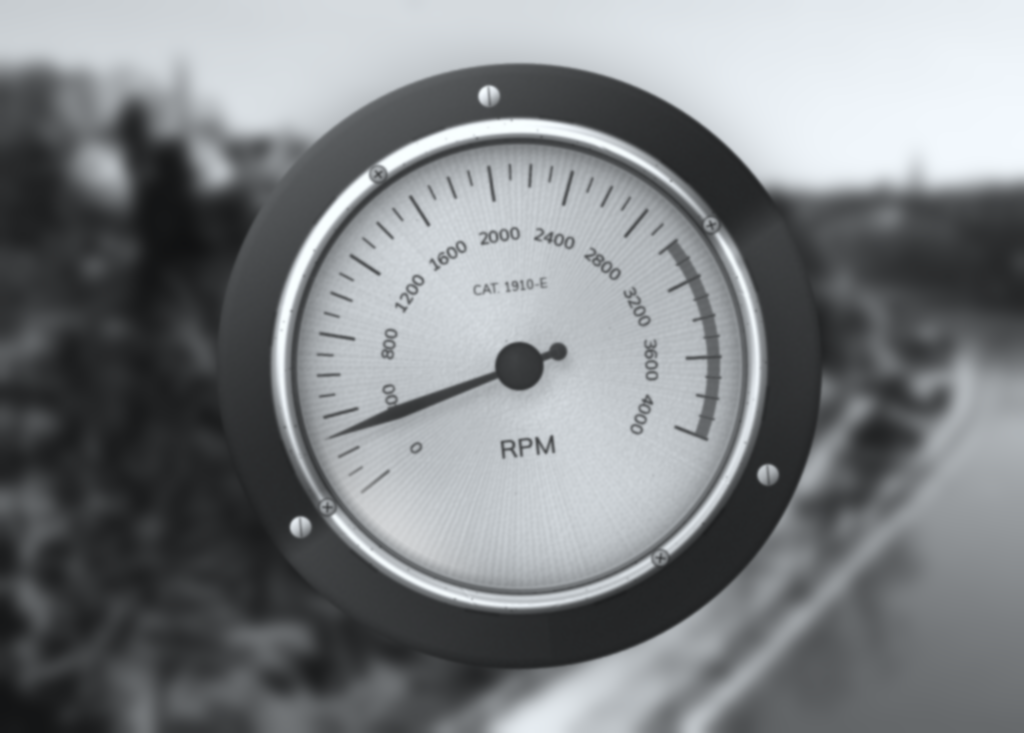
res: 300; rpm
